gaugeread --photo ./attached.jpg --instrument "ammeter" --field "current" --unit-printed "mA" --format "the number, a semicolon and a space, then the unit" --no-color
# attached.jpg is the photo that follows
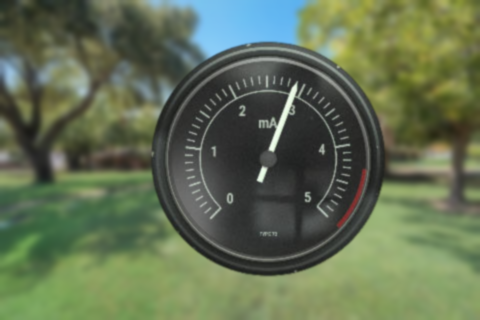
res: 2.9; mA
